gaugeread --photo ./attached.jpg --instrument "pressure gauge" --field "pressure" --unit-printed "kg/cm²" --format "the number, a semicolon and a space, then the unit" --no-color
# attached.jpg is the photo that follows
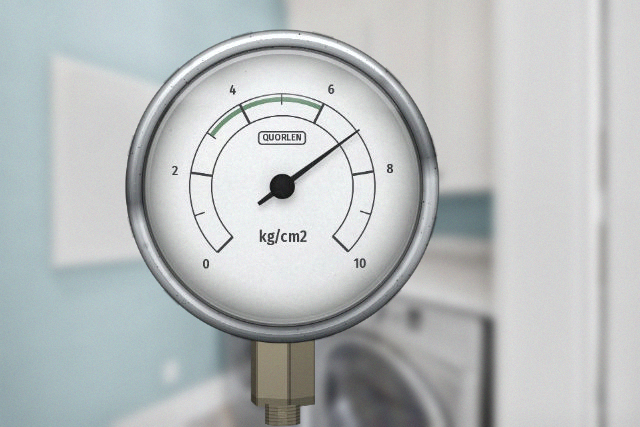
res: 7; kg/cm²
